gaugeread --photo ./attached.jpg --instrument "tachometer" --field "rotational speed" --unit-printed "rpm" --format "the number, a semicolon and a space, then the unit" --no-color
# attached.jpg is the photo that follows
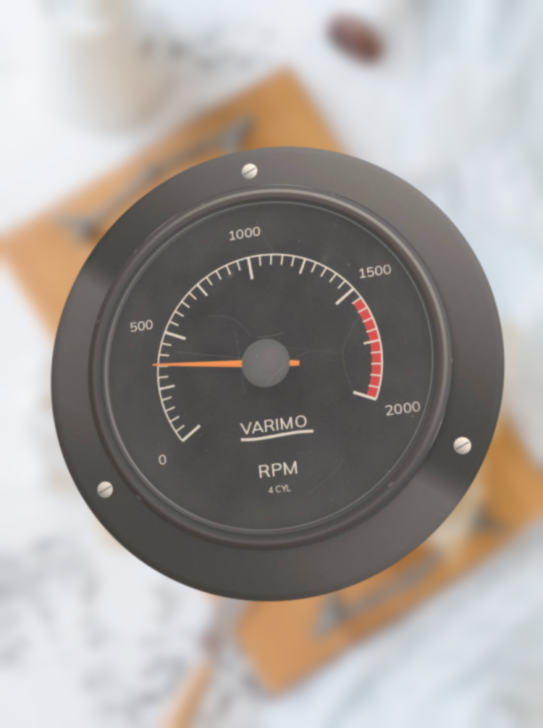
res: 350; rpm
